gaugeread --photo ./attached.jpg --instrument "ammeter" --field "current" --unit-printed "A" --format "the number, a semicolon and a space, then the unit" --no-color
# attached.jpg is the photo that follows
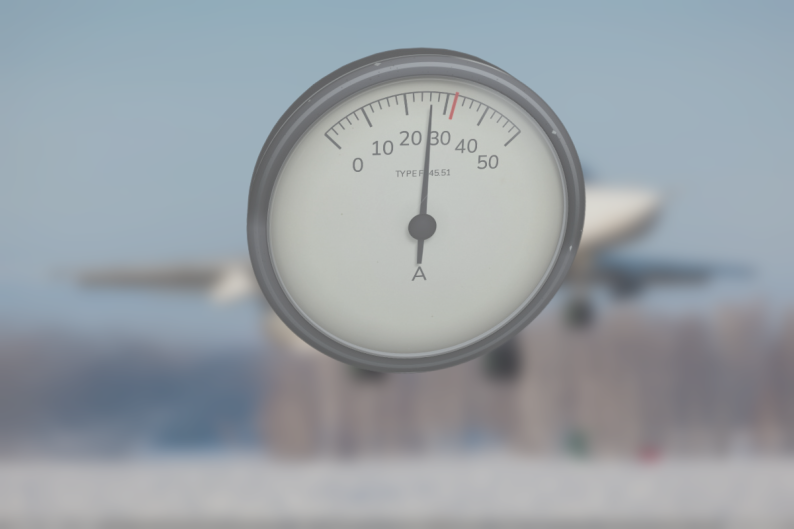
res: 26; A
